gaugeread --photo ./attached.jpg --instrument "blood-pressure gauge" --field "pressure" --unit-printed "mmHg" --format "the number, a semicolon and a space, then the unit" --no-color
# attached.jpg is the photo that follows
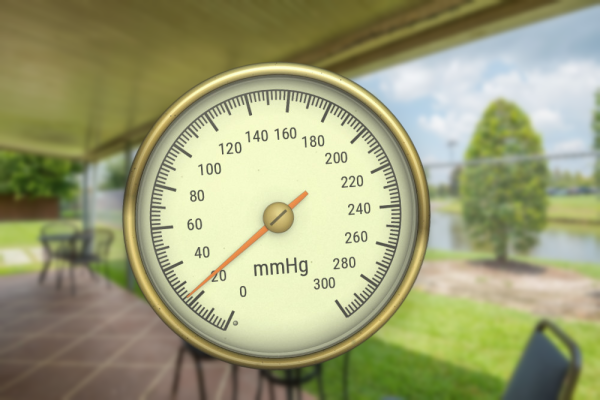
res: 24; mmHg
